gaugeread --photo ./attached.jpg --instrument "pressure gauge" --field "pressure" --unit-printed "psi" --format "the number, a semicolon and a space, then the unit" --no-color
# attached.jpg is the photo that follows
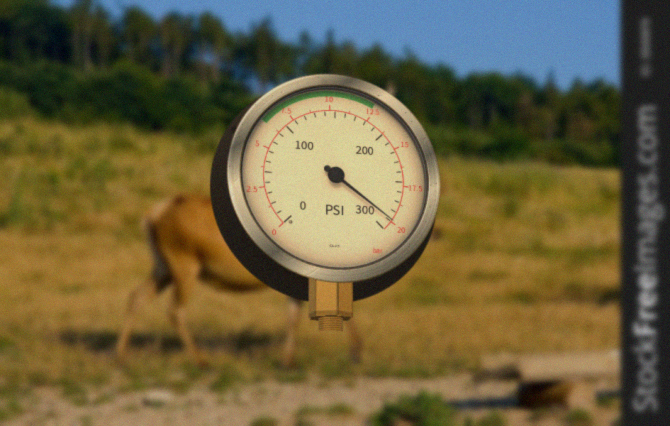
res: 290; psi
